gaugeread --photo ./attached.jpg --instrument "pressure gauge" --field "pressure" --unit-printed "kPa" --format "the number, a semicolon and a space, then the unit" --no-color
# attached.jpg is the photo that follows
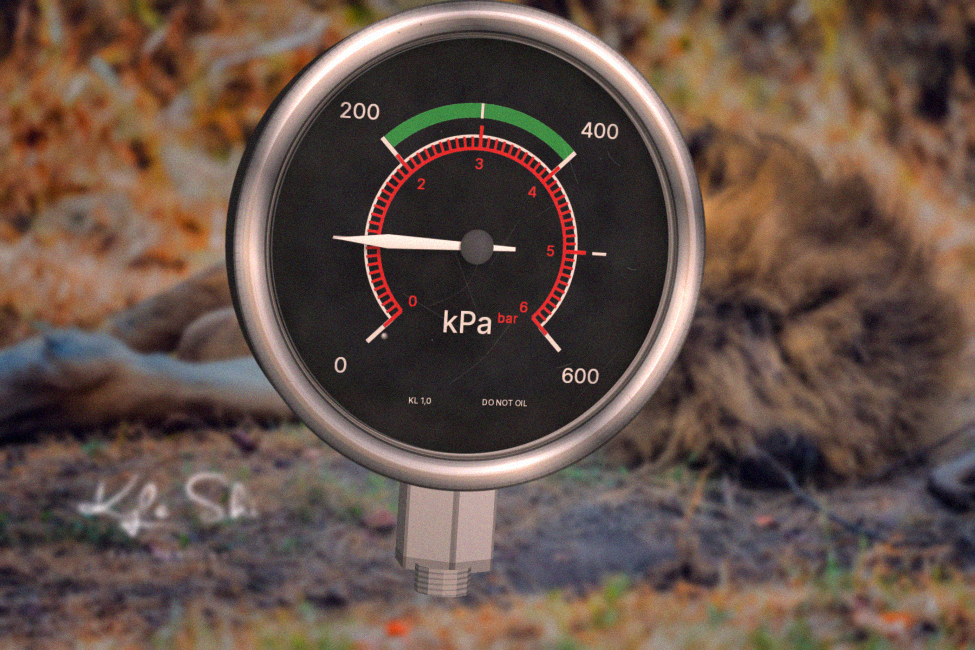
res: 100; kPa
